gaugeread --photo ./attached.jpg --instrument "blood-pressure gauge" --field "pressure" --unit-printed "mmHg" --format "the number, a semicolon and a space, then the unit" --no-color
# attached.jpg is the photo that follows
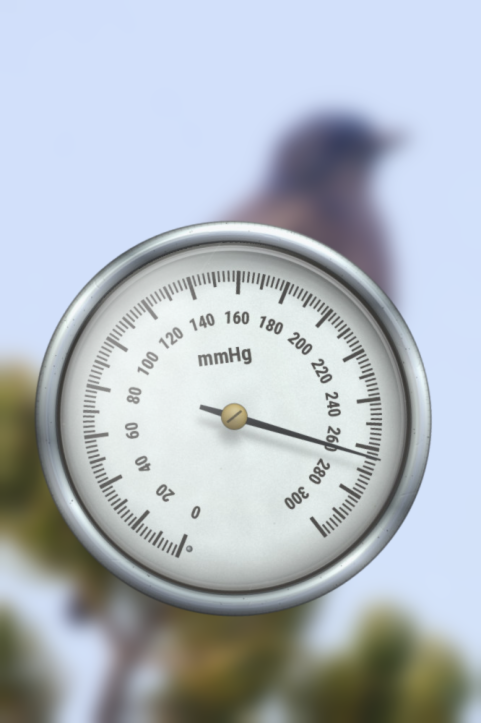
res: 264; mmHg
